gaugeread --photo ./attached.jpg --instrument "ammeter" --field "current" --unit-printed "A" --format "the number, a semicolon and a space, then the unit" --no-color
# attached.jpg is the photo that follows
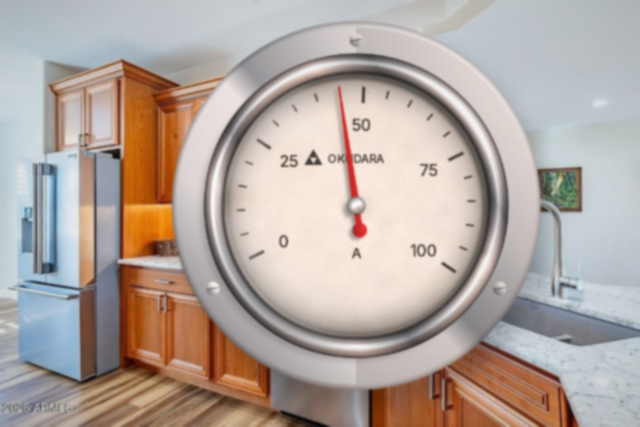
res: 45; A
